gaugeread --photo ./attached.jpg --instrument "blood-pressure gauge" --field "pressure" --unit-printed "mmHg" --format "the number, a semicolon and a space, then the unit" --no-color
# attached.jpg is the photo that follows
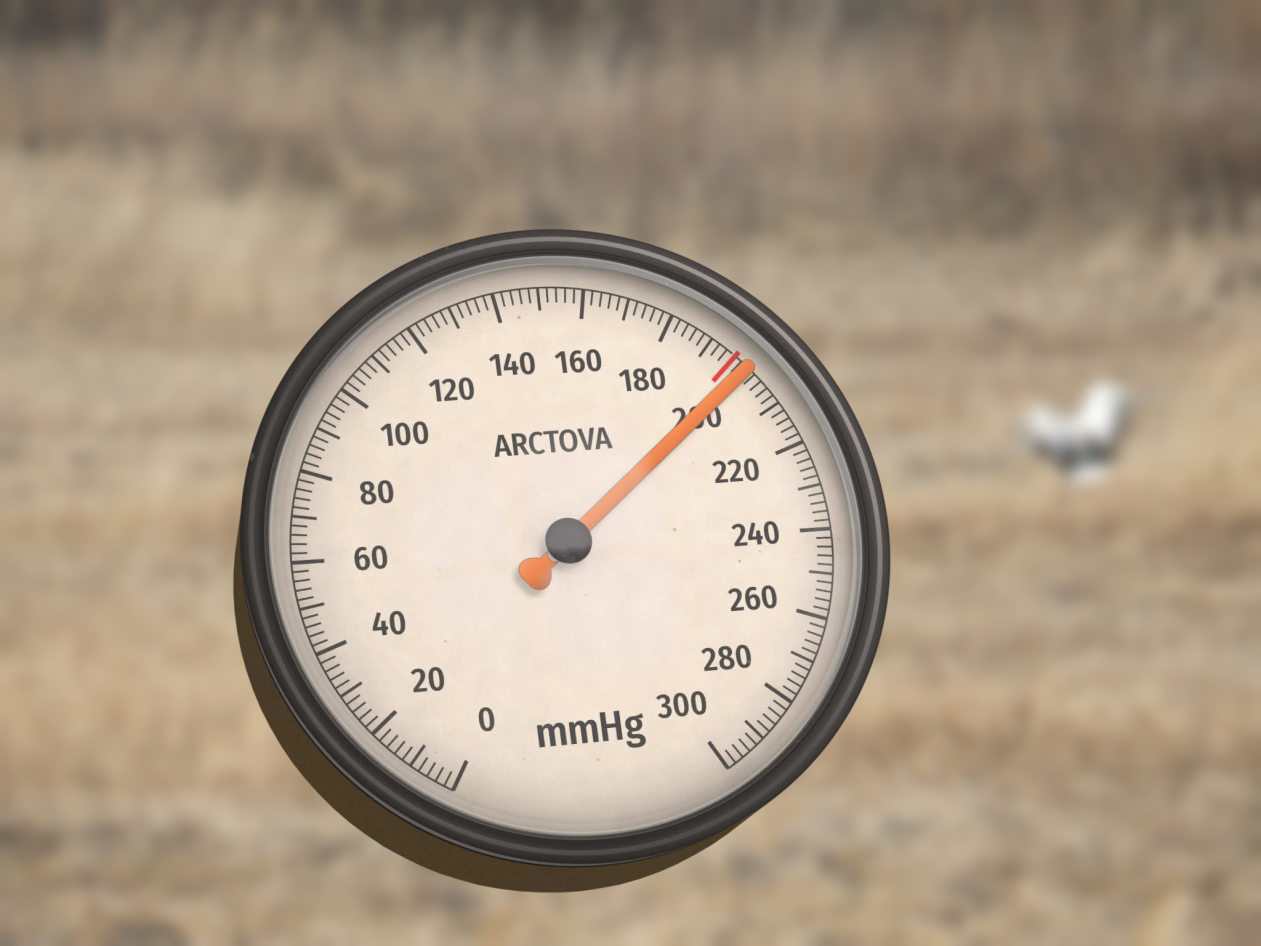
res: 200; mmHg
